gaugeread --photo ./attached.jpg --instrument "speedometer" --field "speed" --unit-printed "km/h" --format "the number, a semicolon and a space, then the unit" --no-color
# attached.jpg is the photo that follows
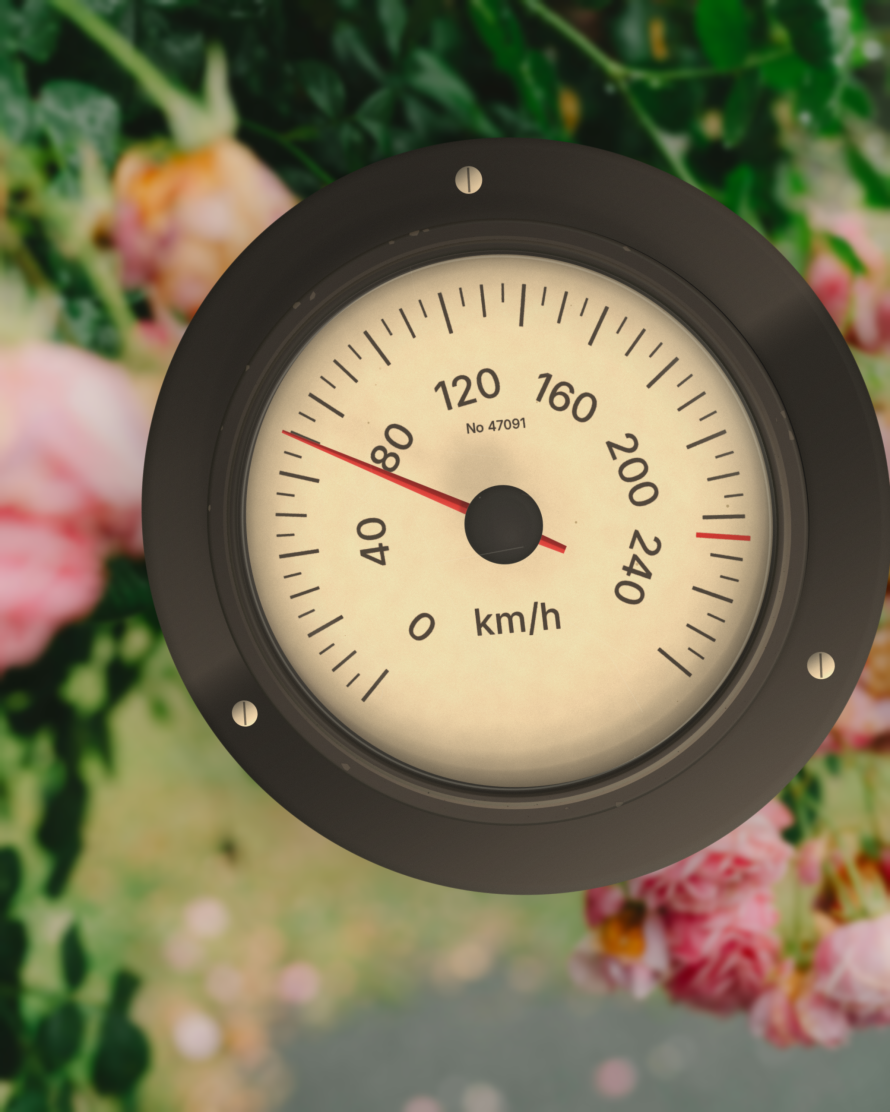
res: 70; km/h
